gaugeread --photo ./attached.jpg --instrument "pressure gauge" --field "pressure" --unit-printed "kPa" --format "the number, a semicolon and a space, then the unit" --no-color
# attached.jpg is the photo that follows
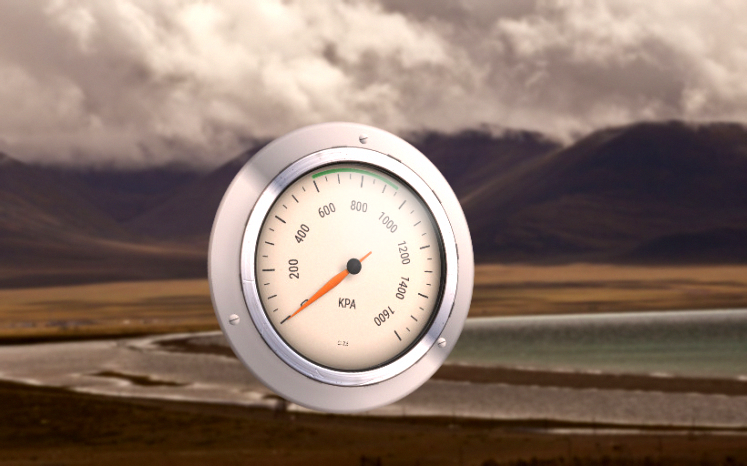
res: 0; kPa
